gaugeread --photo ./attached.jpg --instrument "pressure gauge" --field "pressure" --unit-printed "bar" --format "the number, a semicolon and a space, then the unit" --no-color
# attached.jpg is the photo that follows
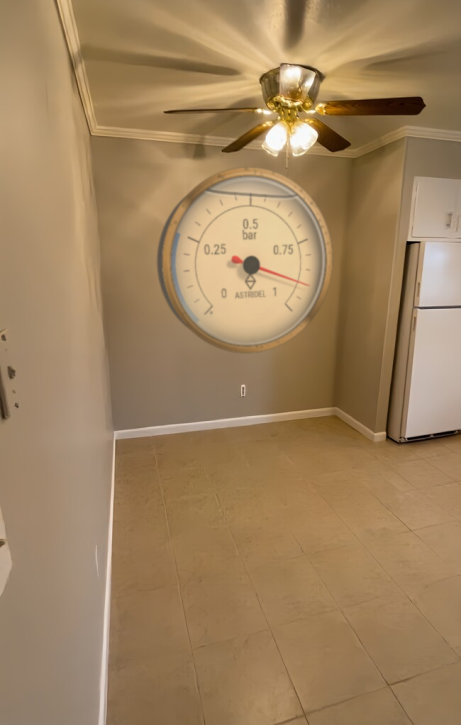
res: 0.9; bar
